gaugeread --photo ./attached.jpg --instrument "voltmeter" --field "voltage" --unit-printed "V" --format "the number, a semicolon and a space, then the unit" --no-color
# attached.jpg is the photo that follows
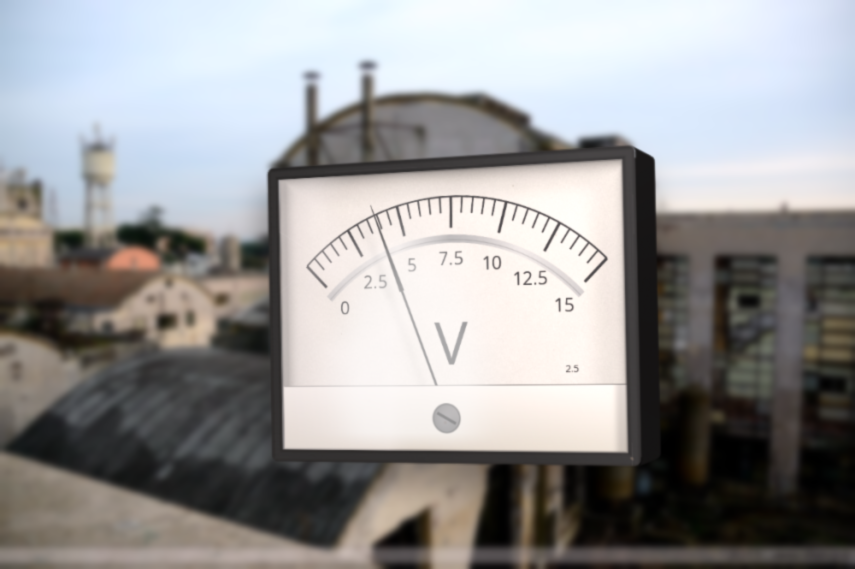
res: 4; V
